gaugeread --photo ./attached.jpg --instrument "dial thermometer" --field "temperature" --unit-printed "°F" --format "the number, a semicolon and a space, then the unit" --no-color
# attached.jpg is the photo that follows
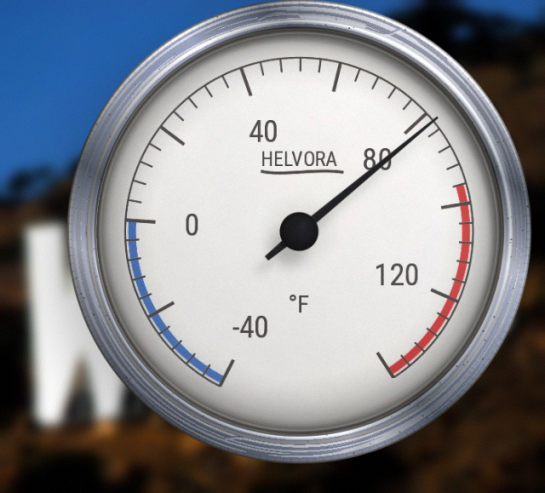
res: 82; °F
